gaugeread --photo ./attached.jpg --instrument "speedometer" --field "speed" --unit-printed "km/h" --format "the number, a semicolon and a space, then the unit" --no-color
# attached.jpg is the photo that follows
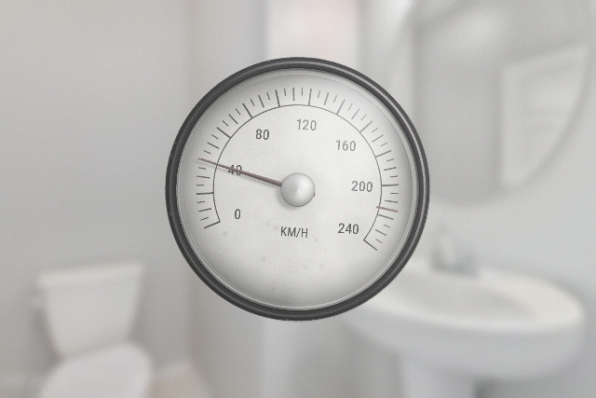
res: 40; km/h
